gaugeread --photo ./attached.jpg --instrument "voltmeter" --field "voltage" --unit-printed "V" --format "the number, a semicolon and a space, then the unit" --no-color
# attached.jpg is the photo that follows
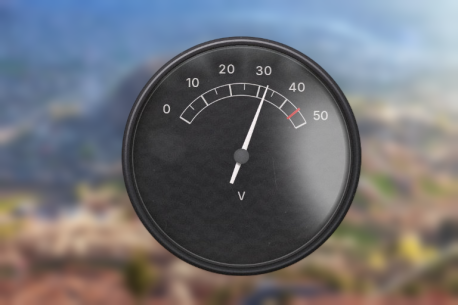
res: 32.5; V
